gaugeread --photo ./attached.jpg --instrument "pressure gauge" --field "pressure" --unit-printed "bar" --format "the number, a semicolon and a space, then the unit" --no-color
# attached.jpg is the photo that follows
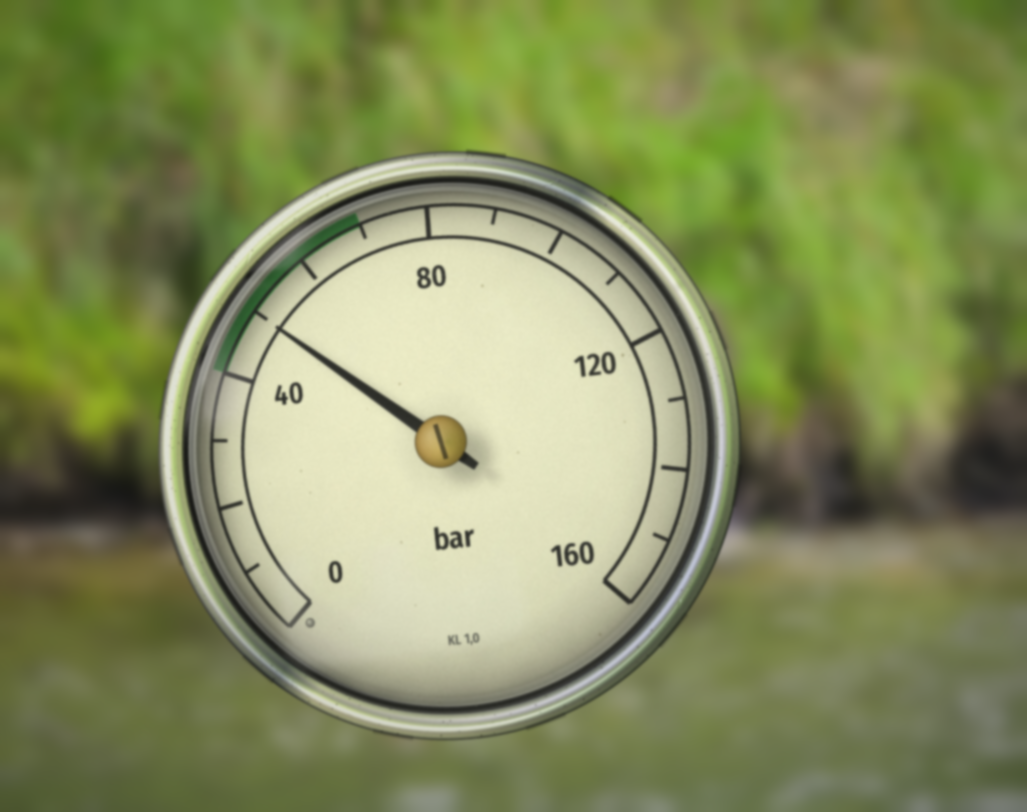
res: 50; bar
